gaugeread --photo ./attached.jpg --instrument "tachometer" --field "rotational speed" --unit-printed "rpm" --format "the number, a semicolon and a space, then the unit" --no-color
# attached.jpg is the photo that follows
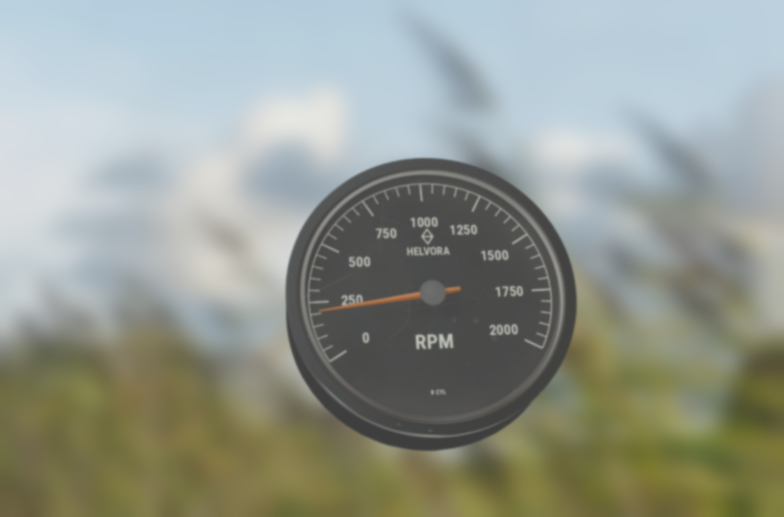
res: 200; rpm
